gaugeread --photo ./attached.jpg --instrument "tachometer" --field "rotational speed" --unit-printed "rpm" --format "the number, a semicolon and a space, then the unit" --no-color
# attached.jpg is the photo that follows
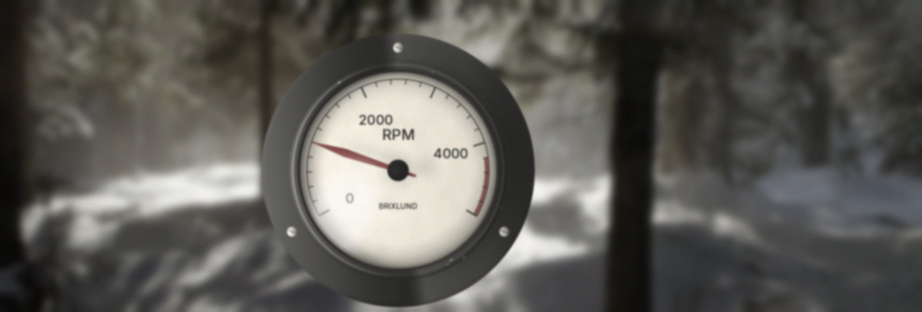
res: 1000; rpm
